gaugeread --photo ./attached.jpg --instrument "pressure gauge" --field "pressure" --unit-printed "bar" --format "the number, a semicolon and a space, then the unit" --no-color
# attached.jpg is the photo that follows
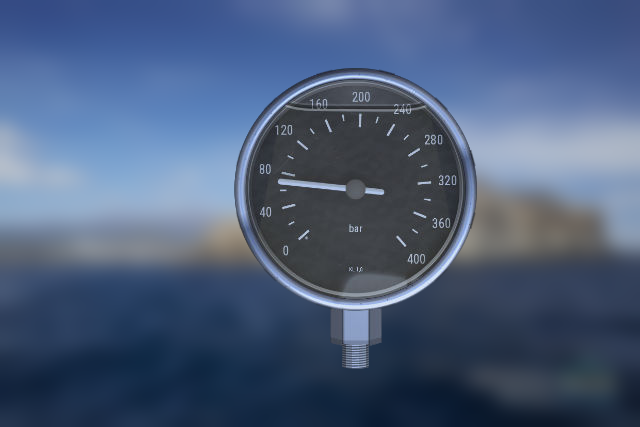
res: 70; bar
